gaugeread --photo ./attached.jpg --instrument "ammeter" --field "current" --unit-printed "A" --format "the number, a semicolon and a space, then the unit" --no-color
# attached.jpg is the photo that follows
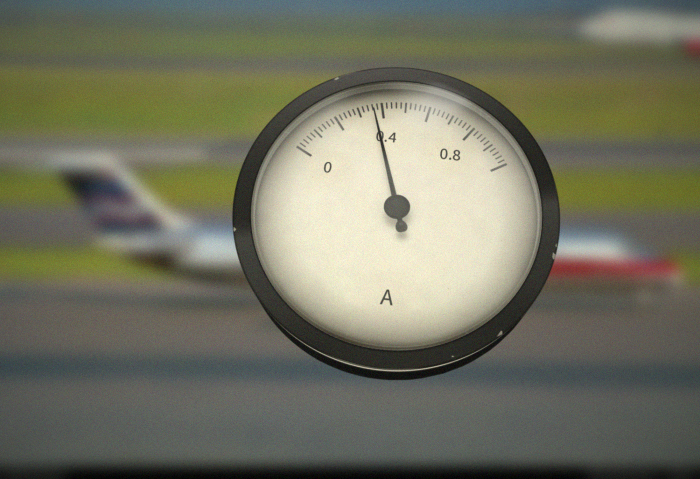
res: 0.36; A
